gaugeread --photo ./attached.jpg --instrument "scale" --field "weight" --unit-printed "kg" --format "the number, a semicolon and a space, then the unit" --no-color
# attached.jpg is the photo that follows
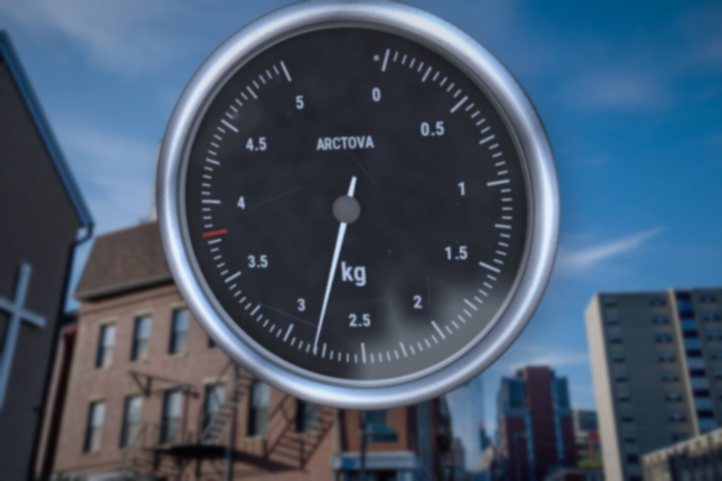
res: 2.8; kg
